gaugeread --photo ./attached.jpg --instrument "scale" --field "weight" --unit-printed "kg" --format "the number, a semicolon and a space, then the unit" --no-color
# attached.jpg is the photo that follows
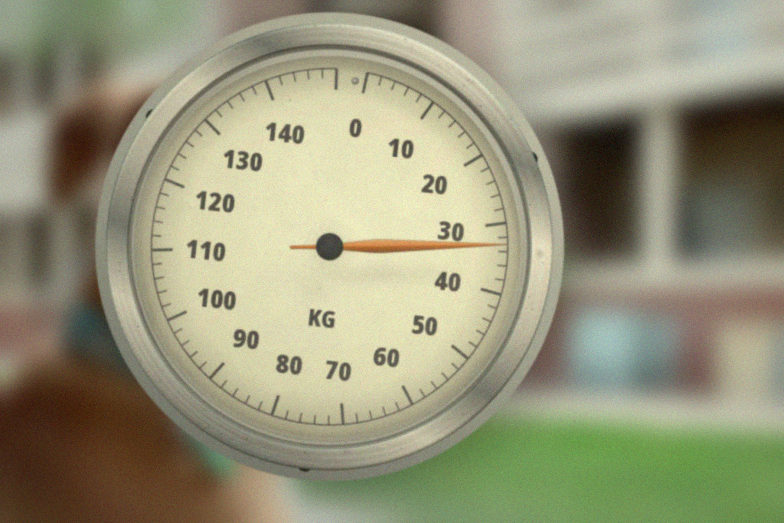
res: 33; kg
